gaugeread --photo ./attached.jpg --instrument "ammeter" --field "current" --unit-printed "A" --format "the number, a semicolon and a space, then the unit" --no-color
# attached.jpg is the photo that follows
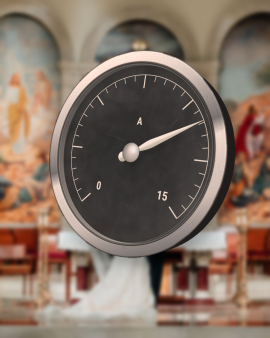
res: 11; A
